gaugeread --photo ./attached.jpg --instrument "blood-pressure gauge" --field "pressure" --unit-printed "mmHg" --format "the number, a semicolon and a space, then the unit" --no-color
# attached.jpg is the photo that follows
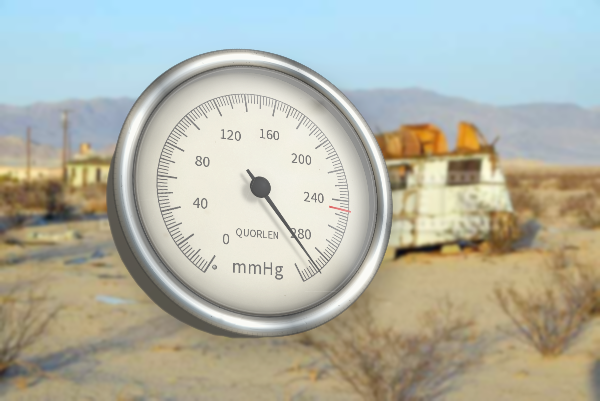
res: 290; mmHg
